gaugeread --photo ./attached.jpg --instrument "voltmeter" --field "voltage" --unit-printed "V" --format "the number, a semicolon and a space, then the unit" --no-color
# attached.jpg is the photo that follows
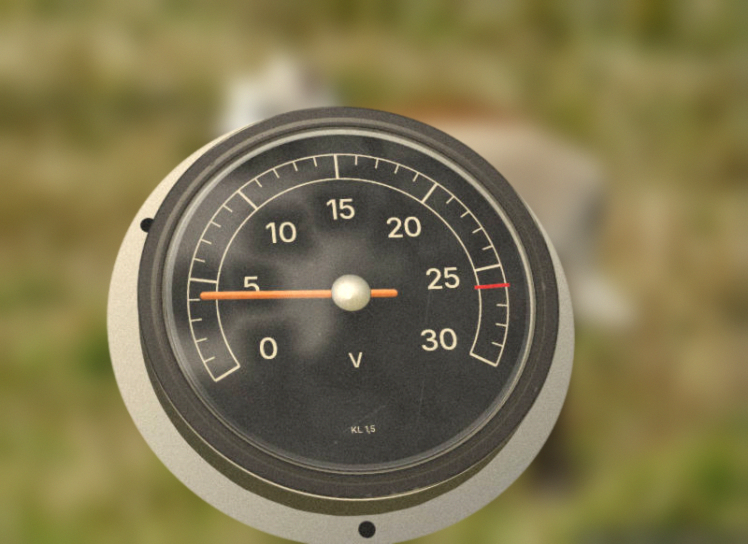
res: 4; V
